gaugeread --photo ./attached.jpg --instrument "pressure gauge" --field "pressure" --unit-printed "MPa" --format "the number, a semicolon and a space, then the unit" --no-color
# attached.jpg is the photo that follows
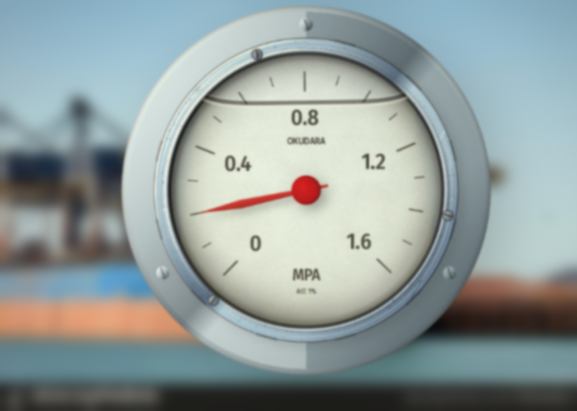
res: 0.2; MPa
